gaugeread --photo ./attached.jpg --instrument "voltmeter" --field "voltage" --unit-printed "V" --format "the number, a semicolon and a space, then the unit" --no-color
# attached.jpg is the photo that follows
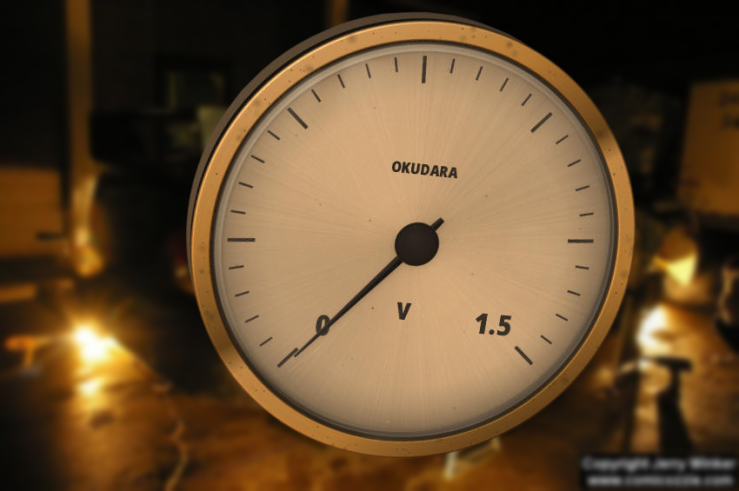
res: 0; V
